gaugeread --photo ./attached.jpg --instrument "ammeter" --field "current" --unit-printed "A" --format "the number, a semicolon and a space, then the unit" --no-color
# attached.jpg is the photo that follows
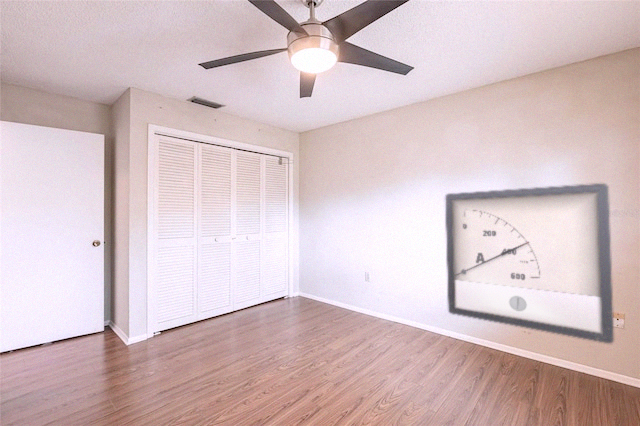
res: 400; A
